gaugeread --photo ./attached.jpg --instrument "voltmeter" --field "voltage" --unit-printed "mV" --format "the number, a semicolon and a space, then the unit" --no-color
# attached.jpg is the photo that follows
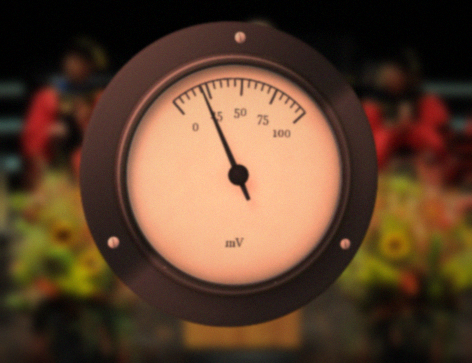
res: 20; mV
